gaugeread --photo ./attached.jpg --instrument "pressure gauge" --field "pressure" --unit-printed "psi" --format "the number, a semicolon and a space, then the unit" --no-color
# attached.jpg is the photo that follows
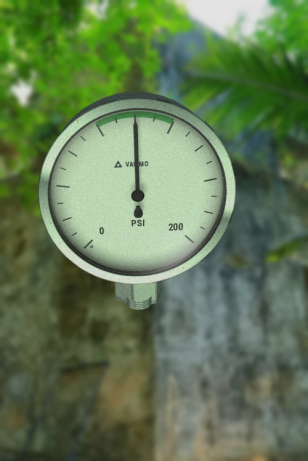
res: 100; psi
